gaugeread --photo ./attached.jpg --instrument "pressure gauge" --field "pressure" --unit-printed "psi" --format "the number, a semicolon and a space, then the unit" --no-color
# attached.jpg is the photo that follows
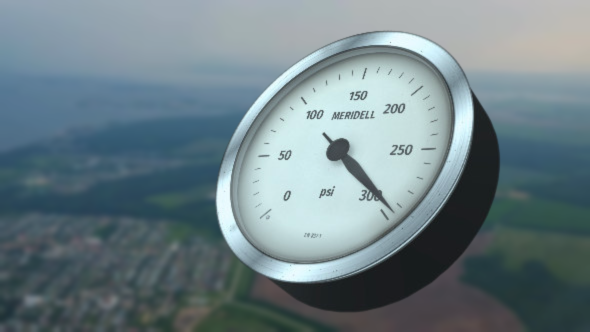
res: 295; psi
